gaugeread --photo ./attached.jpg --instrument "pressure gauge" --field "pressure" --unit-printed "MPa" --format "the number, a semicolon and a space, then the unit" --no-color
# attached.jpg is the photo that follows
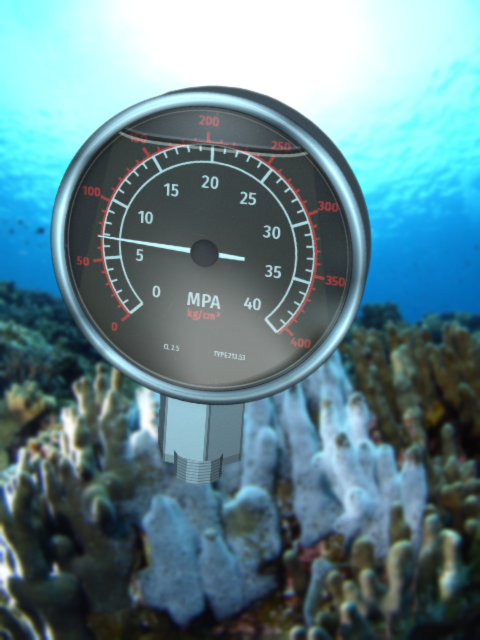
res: 7; MPa
